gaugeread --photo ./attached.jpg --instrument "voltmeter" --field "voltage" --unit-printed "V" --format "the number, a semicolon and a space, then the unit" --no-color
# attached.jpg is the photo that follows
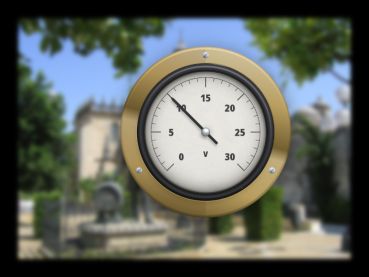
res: 10; V
